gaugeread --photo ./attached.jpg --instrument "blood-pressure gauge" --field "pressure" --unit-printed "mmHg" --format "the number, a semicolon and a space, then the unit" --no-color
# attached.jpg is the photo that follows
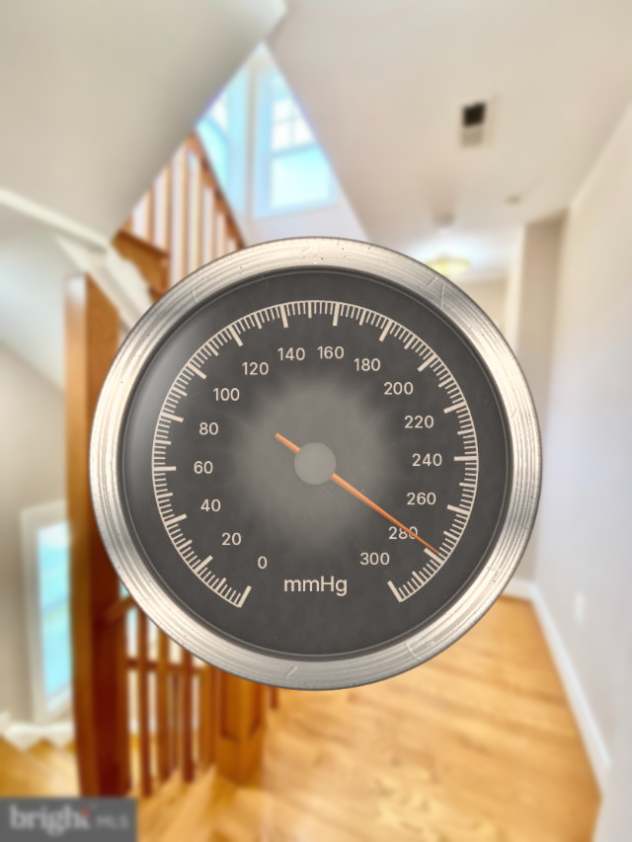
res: 278; mmHg
